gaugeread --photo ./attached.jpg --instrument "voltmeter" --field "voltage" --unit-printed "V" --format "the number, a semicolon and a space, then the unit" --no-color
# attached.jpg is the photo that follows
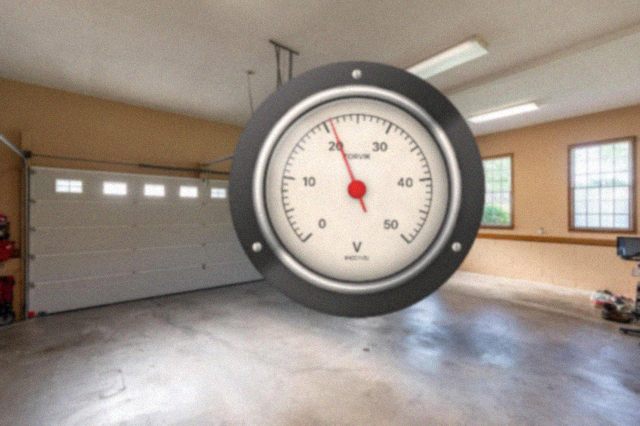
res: 21; V
